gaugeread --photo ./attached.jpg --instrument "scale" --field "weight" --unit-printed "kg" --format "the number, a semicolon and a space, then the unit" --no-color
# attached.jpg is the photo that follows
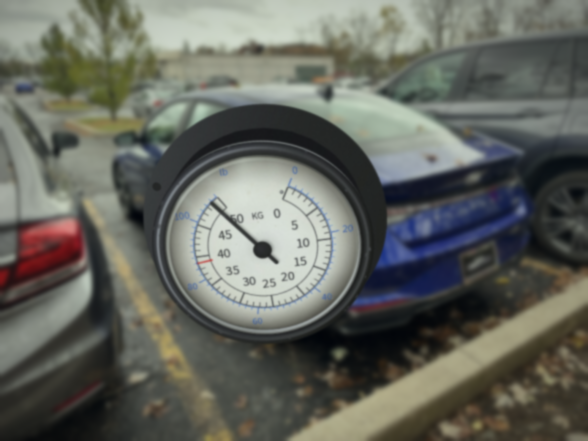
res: 49; kg
